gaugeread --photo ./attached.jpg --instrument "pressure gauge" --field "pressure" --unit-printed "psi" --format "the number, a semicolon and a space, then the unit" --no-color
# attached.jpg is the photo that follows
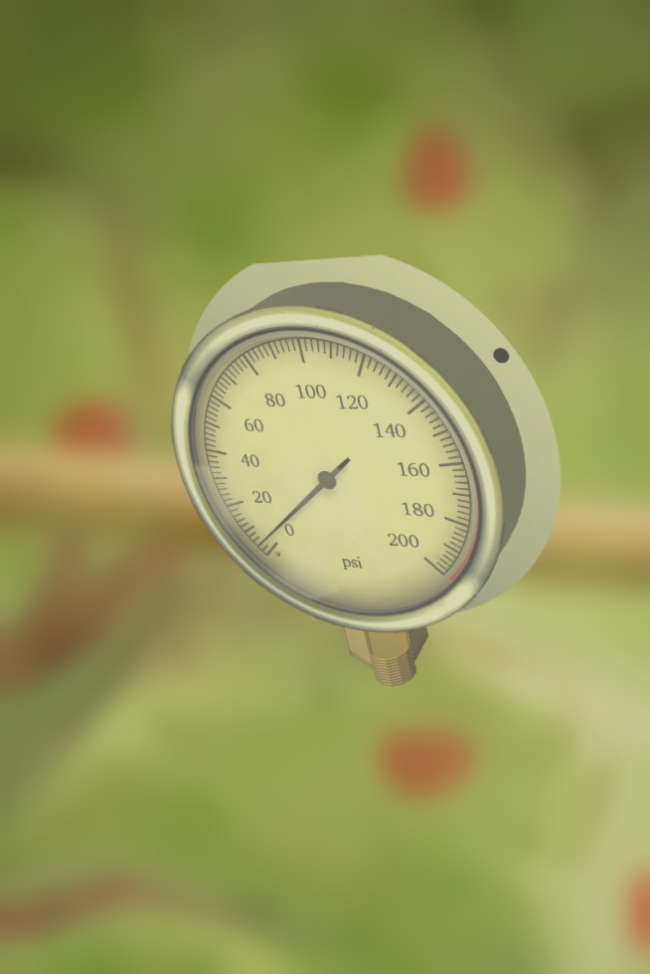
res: 4; psi
